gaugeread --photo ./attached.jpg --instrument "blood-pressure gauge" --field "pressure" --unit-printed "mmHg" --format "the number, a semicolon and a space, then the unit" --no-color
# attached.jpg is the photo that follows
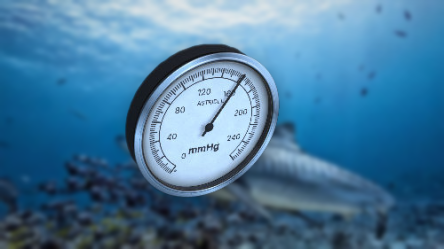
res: 160; mmHg
